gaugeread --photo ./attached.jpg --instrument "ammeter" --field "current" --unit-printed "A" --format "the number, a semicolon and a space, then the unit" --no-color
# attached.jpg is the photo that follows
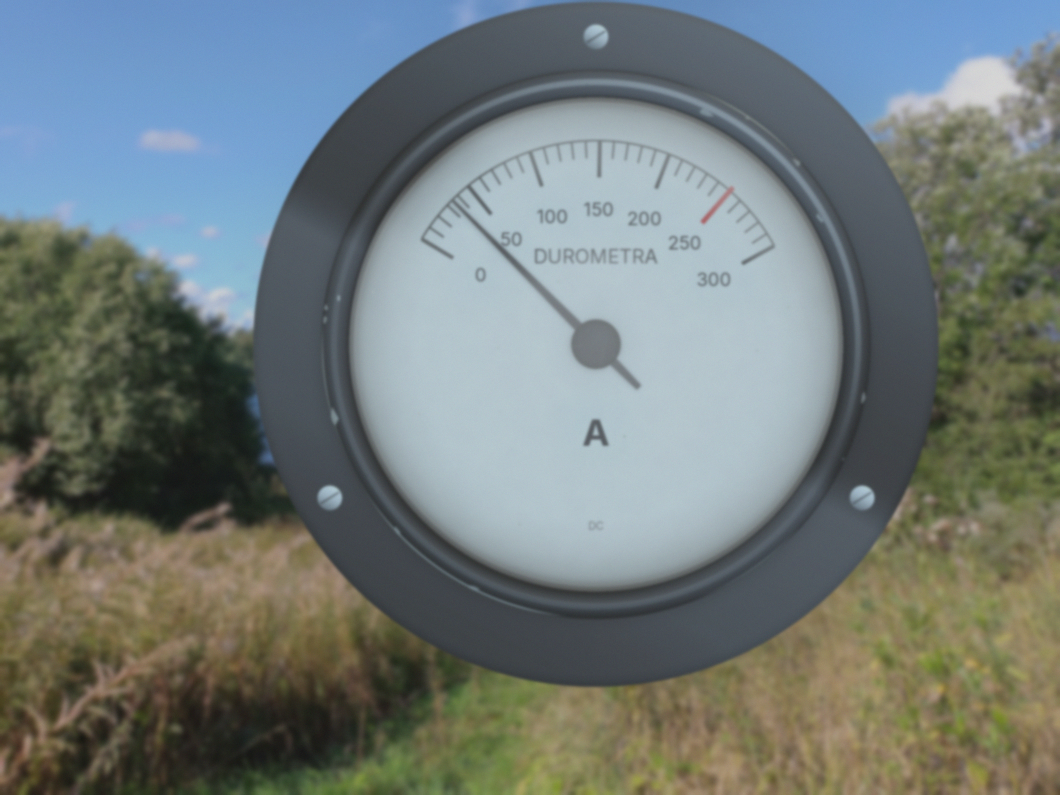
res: 35; A
